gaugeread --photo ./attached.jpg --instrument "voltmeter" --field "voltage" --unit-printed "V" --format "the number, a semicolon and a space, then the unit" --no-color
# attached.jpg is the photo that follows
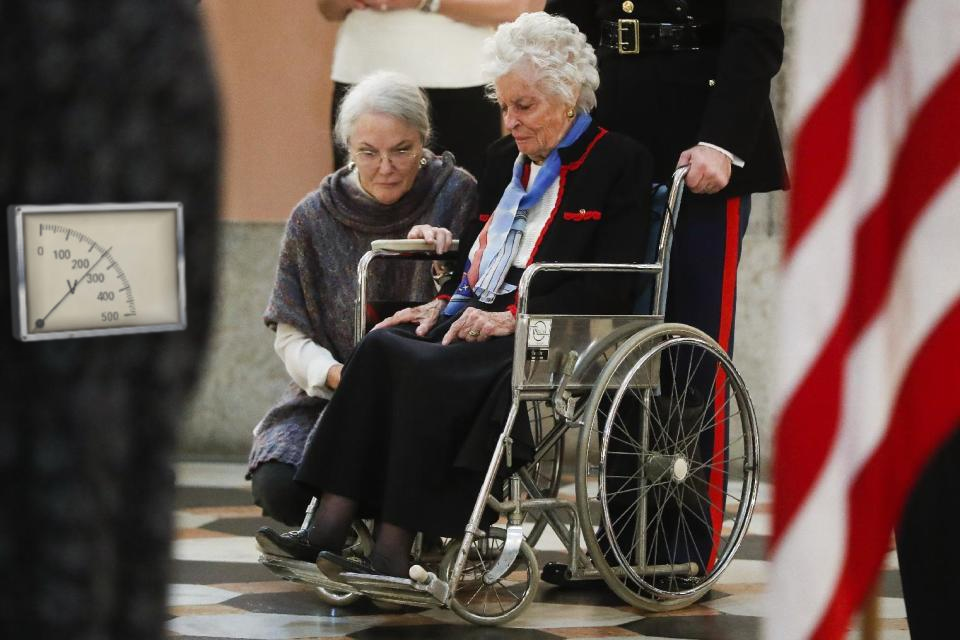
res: 250; V
